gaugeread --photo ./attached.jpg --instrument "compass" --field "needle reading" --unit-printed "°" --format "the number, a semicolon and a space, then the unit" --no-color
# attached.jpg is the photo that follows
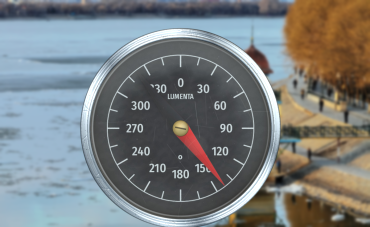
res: 142.5; °
